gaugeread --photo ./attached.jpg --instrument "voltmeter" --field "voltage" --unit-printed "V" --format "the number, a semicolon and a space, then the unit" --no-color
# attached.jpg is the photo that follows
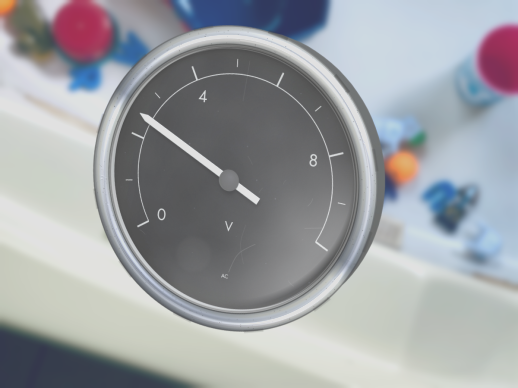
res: 2.5; V
